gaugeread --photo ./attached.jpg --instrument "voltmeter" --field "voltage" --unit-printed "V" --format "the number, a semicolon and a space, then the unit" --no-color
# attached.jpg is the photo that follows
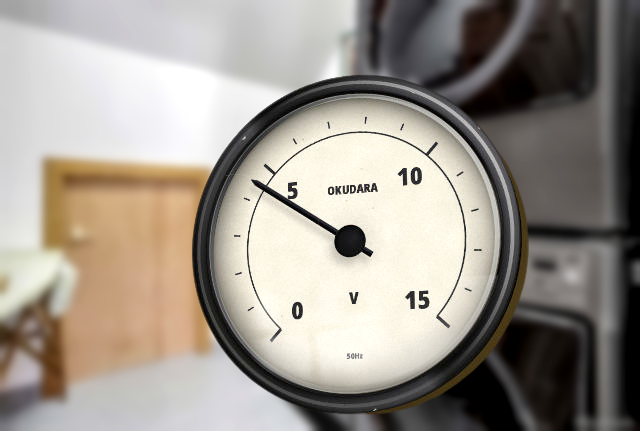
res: 4.5; V
